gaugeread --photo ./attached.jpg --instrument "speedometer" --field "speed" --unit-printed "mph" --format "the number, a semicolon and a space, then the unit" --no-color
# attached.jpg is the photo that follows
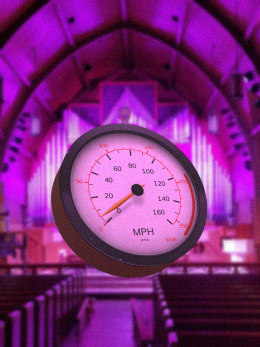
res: 5; mph
